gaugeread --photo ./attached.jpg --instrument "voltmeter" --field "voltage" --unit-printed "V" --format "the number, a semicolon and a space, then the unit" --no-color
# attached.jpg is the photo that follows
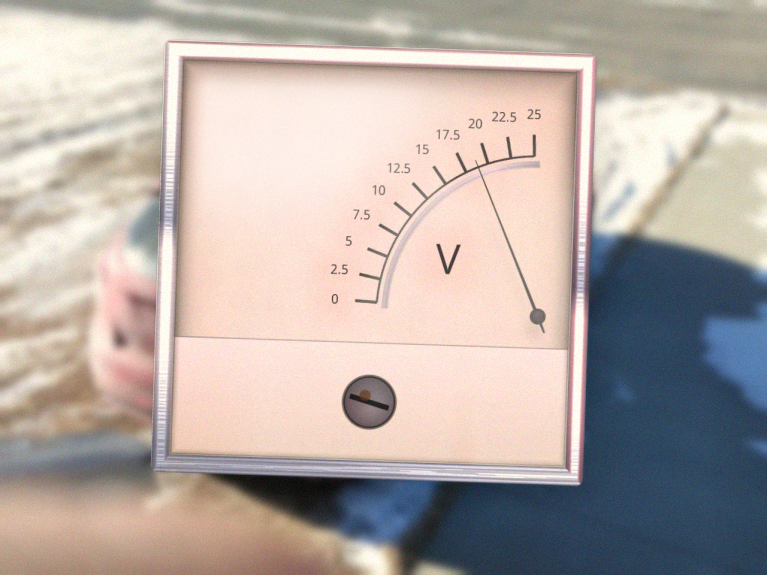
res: 18.75; V
